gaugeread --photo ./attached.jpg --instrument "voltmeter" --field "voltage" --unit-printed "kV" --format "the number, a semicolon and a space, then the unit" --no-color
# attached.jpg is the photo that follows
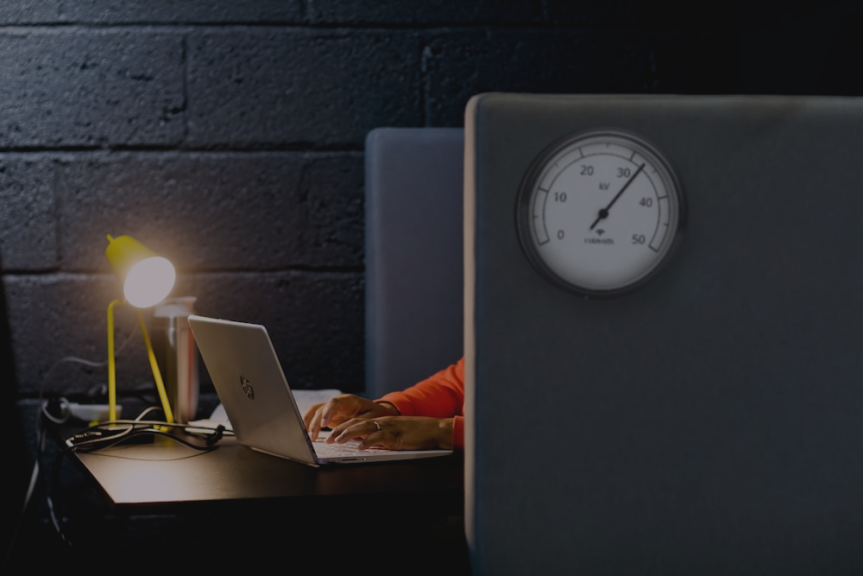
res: 32.5; kV
